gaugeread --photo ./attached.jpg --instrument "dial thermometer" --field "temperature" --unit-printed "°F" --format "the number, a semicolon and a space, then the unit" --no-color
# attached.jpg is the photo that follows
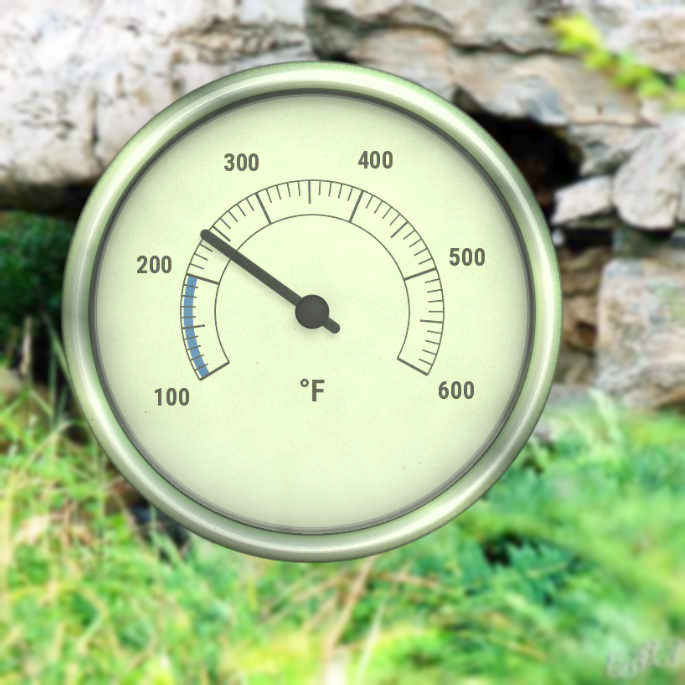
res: 240; °F
